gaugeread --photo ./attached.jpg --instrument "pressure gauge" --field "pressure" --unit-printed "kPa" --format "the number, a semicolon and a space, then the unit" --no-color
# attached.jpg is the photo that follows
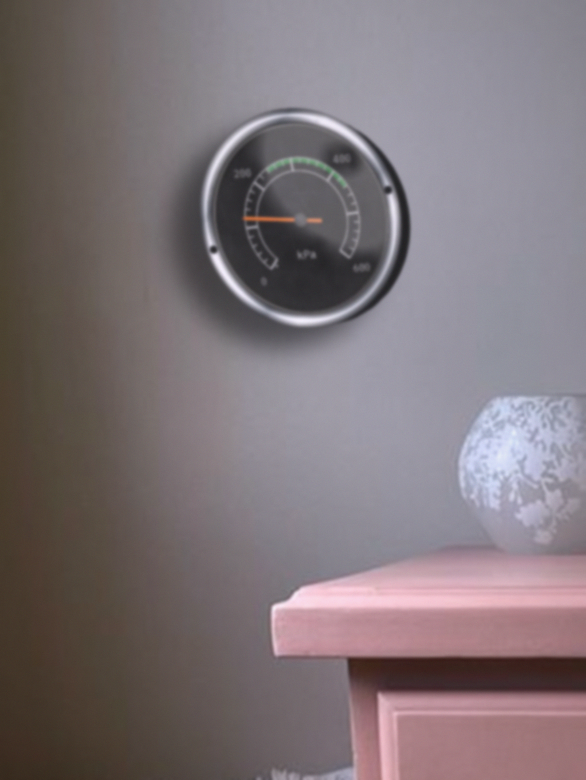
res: 120; kPa
